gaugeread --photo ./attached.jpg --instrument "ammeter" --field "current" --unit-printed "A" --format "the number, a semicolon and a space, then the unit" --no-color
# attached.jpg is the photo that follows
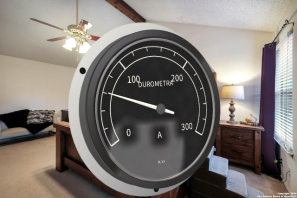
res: 60; A
